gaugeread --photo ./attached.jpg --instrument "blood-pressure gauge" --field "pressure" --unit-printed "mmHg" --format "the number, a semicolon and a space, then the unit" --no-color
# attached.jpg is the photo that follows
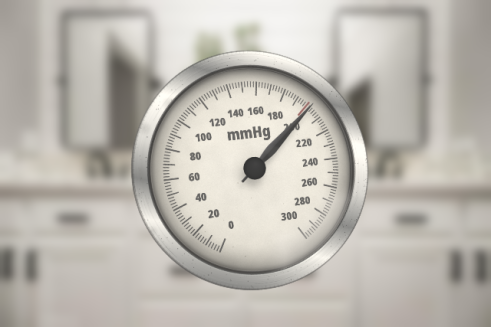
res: 200; mmHg
